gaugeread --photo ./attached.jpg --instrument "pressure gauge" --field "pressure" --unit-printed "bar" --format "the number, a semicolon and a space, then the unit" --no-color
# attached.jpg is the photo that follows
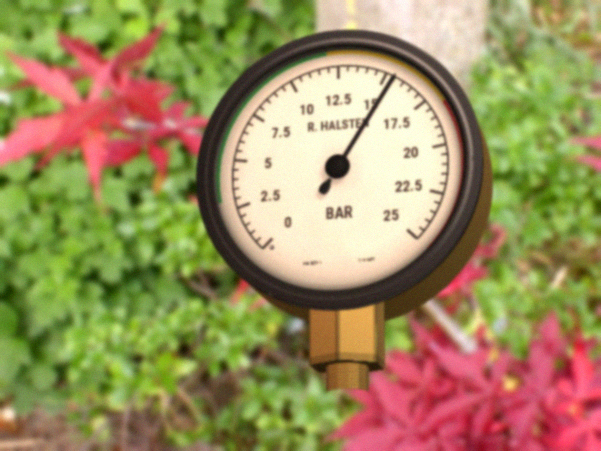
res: 15.5; bar
